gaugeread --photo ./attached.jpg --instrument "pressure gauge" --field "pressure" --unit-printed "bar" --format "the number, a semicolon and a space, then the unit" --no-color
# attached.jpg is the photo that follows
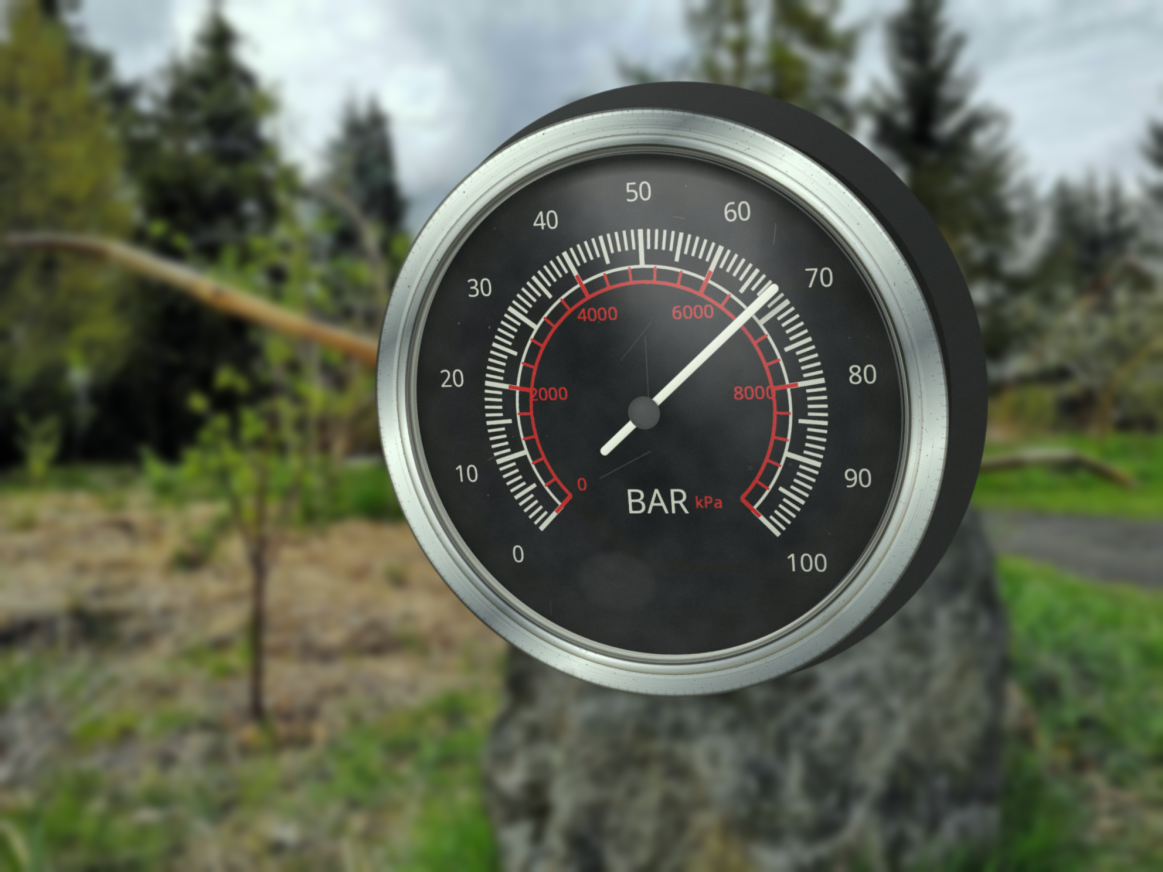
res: 68; bar
